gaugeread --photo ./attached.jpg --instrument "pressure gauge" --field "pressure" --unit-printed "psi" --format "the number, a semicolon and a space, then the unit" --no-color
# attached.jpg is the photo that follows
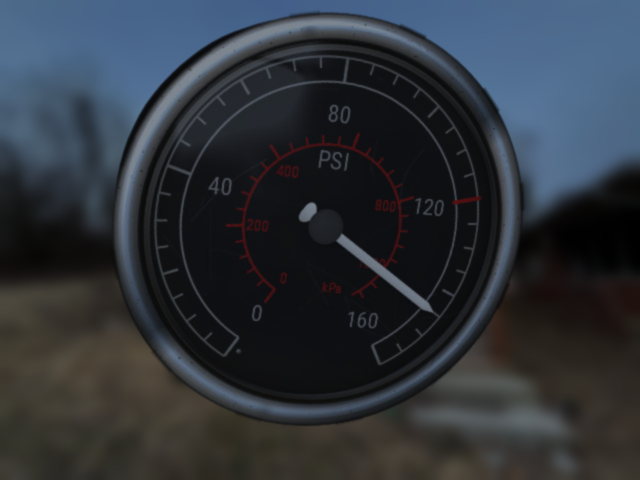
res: 145; psi
